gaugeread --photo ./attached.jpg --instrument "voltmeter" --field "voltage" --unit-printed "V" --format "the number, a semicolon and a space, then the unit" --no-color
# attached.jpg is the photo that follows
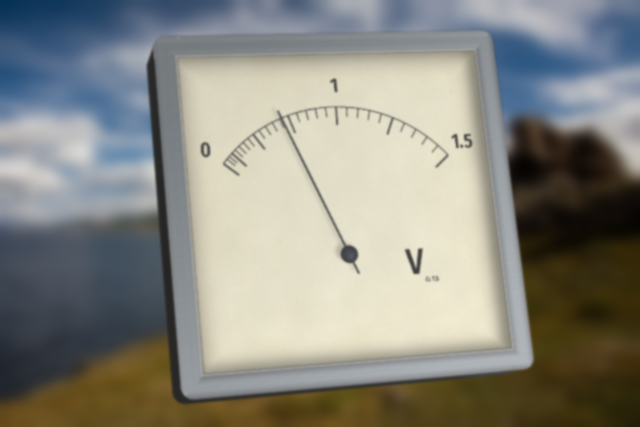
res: 0.7; V
